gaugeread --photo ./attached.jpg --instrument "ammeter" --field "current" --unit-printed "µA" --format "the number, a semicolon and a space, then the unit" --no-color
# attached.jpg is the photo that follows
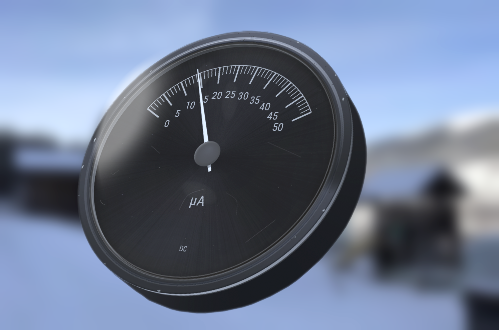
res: 15; µA
